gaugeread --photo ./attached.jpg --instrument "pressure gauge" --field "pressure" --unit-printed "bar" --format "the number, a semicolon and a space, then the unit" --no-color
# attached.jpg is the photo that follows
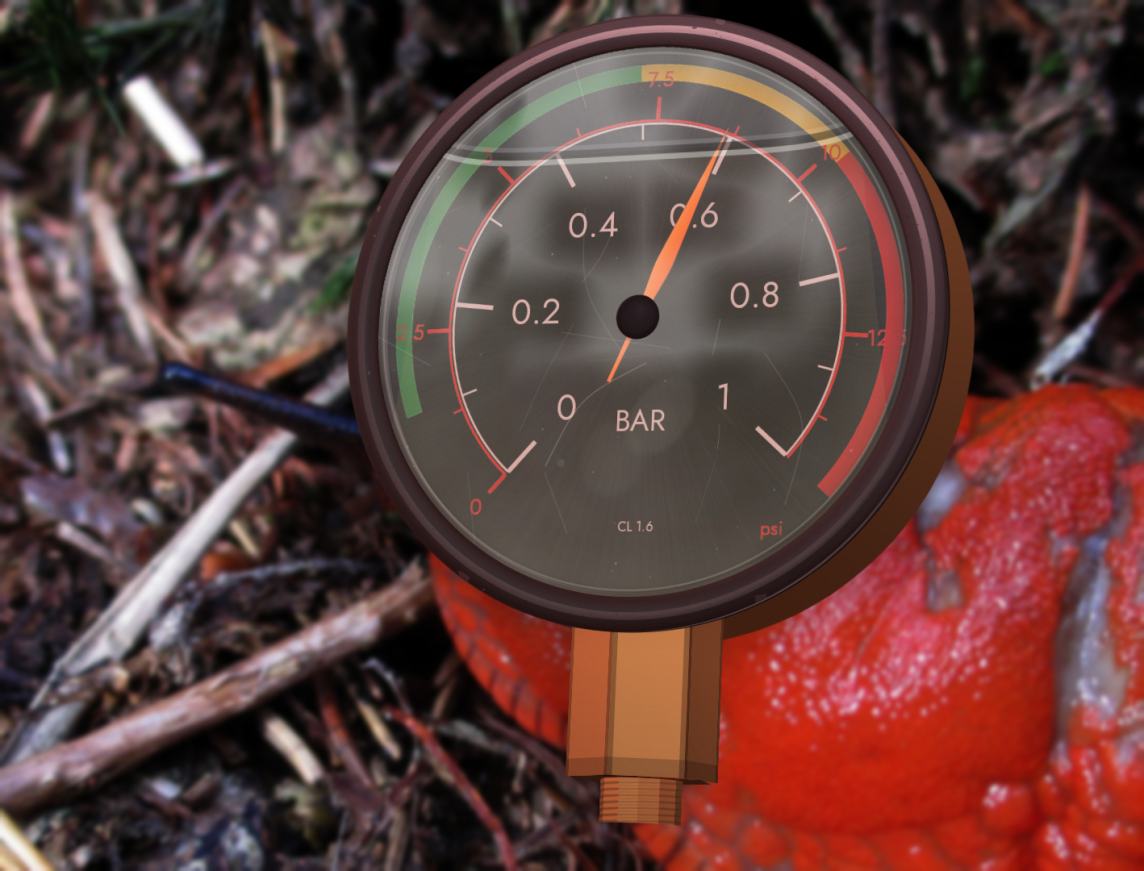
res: 0.6; bar
